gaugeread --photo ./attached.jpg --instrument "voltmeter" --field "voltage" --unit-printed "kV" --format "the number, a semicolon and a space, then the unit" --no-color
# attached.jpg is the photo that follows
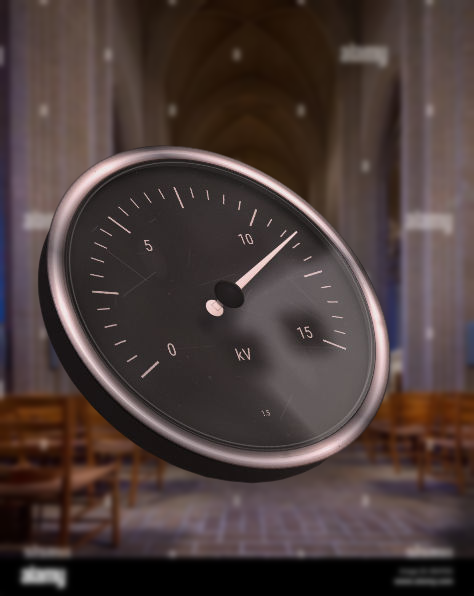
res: 11.25; kV
